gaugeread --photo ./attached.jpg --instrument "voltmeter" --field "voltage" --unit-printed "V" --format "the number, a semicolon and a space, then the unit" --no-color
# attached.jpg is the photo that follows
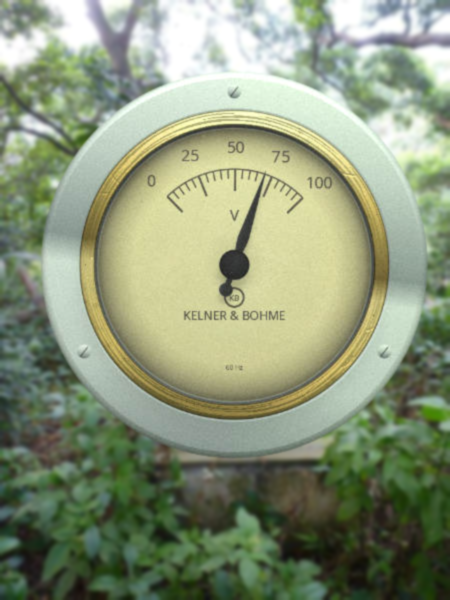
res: 70; V
